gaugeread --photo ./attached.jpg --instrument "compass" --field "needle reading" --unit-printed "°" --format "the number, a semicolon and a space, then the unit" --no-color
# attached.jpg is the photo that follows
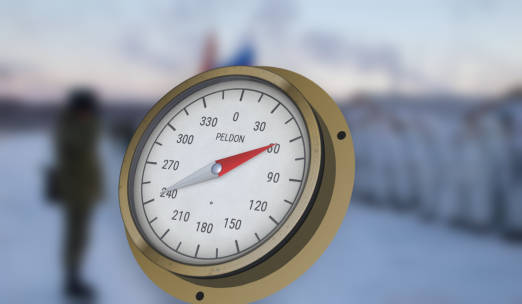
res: 60; °
